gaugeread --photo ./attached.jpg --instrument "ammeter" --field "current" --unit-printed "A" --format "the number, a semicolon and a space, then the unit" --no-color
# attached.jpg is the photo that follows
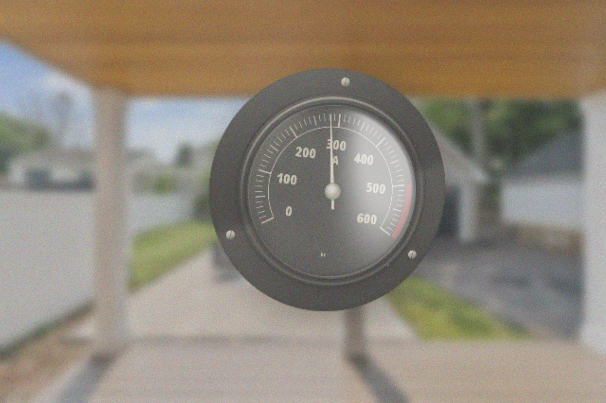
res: 280; A
